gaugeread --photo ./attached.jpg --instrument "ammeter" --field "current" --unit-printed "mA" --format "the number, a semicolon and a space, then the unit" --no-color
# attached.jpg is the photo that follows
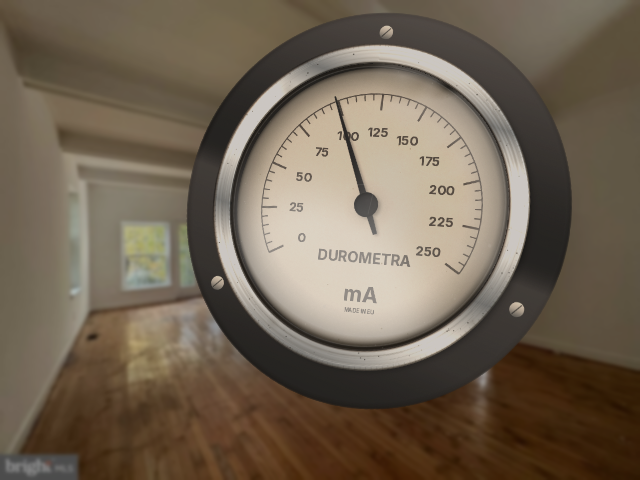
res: 100; mA
